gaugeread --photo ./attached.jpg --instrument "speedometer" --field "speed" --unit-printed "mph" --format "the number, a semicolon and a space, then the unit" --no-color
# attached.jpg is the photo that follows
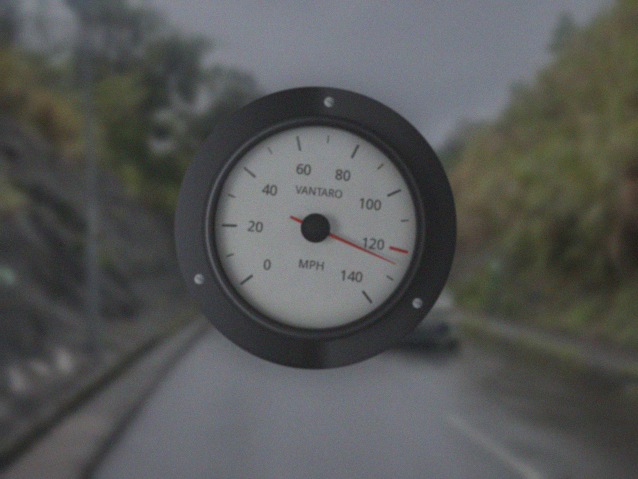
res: 125; mph
